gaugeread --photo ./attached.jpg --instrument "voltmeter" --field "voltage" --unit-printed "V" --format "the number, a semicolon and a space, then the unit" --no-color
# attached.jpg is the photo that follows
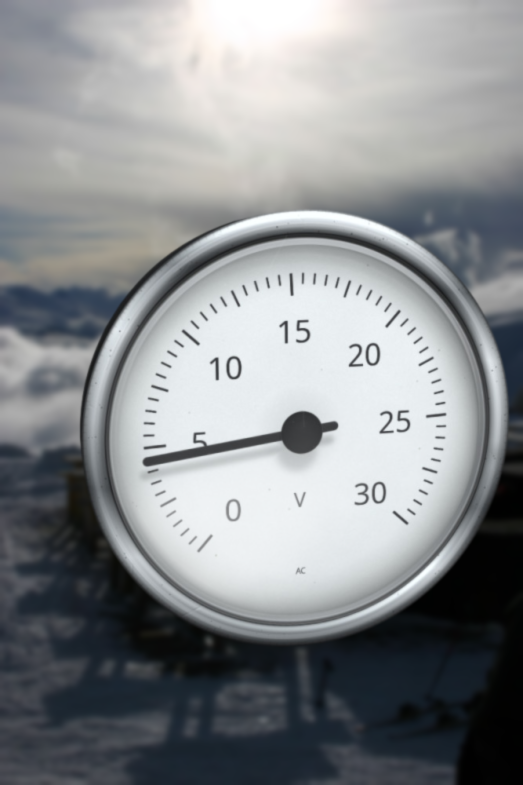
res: 4.5; V
